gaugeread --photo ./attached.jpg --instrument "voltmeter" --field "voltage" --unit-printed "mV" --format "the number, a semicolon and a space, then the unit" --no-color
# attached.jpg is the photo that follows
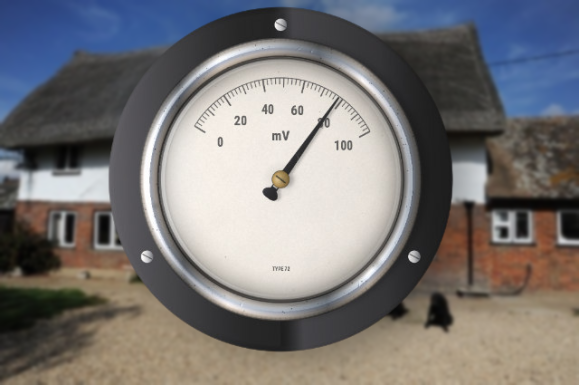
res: 78; mV
